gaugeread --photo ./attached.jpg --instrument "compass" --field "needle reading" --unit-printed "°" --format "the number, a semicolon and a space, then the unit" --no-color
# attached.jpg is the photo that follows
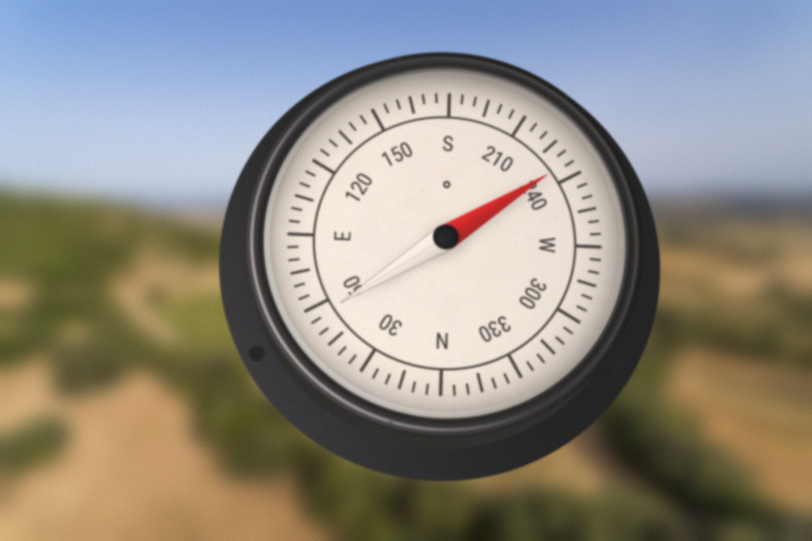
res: 235; °
